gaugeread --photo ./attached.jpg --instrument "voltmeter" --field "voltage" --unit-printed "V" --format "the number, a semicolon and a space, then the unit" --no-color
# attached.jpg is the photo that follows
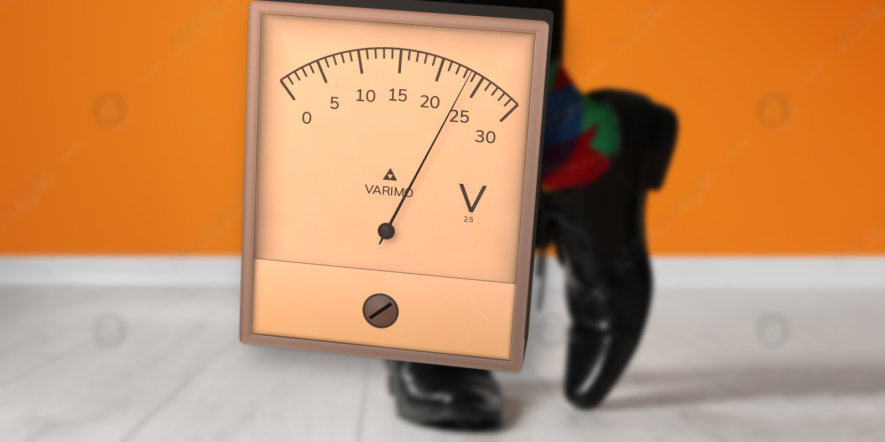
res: 23.5; V
